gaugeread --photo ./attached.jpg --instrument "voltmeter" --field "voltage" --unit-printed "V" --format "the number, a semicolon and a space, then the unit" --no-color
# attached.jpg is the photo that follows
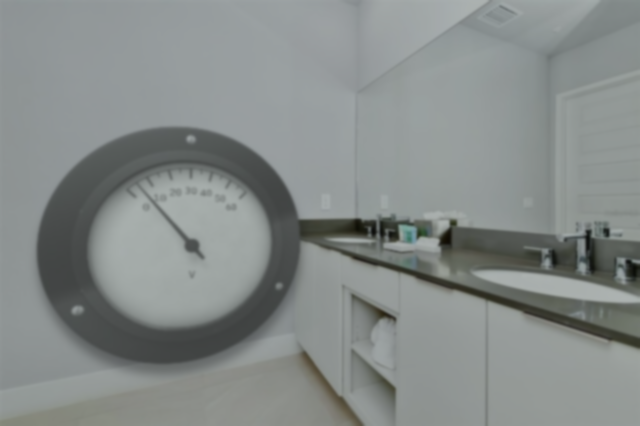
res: 5; V
